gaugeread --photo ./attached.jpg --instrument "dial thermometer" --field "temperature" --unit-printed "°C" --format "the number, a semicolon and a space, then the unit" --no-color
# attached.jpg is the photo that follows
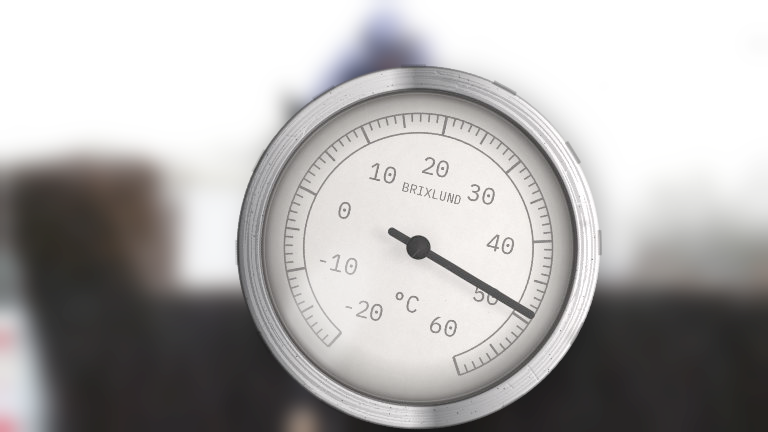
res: 49; °C
